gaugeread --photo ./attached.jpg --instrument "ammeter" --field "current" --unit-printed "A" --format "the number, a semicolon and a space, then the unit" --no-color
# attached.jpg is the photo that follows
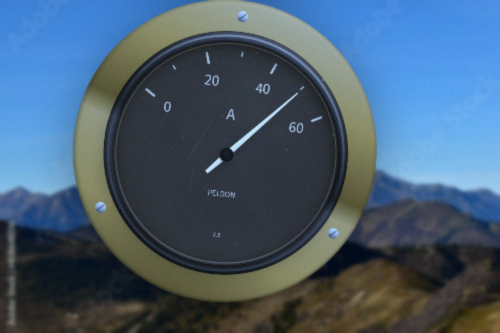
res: 50; A
